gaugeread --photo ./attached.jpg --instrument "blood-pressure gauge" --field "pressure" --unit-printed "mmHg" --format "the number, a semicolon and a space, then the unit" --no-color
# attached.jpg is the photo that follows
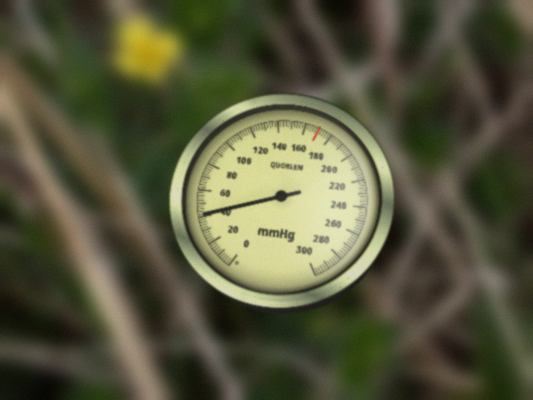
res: 40; mmHg
